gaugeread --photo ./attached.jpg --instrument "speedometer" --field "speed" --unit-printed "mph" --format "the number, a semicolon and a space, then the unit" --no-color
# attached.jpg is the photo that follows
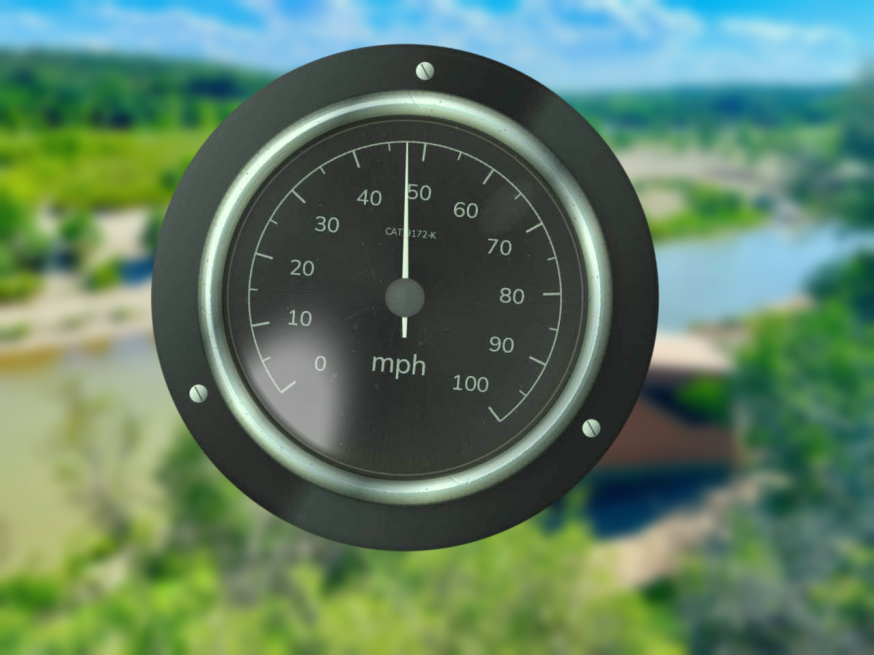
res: 47.5; mph
